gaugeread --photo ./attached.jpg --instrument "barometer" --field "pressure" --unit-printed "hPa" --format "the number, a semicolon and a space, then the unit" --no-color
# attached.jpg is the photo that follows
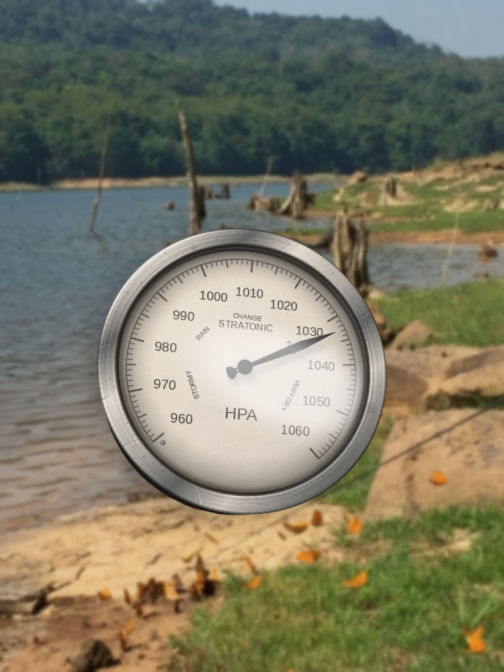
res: 1033; hPa
